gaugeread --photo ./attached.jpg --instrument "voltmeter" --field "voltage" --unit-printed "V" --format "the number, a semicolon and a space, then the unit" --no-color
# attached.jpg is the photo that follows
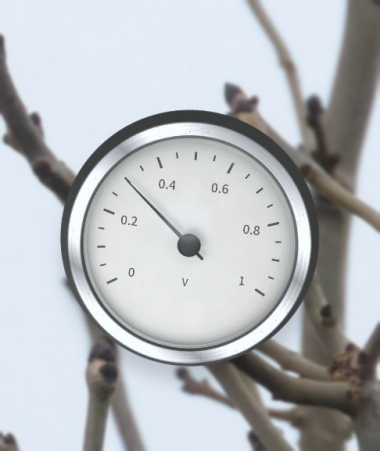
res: 0.3; V
